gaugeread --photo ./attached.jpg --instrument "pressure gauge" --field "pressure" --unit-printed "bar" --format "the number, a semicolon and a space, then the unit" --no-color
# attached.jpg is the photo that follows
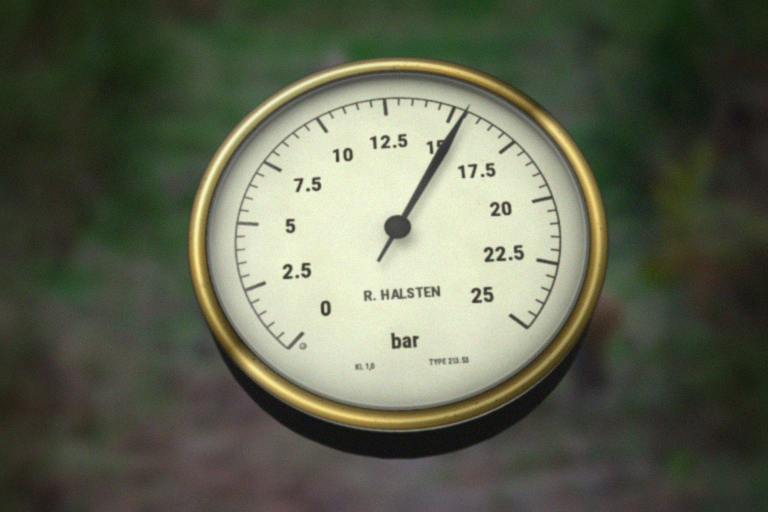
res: 15.5; bar
